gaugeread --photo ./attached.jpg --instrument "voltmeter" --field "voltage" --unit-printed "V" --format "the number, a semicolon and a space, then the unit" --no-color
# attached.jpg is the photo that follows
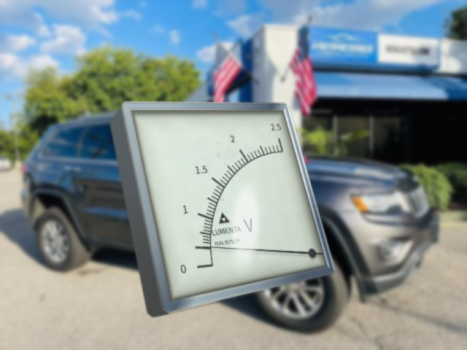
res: 0.5; V
